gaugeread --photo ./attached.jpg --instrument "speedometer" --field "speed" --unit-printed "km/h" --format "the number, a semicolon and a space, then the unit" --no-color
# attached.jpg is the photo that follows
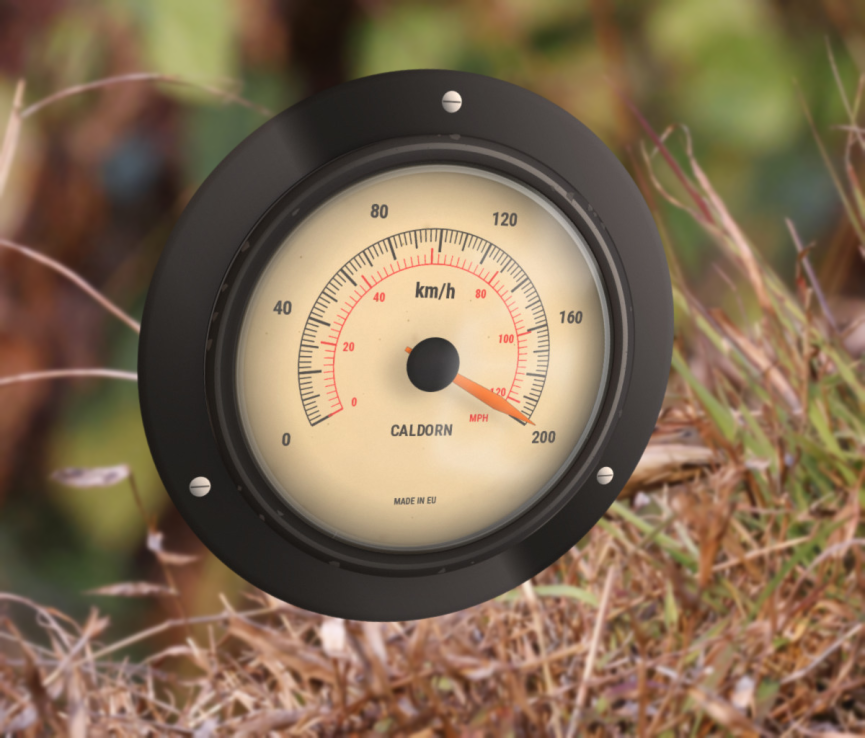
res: 198; km/h
